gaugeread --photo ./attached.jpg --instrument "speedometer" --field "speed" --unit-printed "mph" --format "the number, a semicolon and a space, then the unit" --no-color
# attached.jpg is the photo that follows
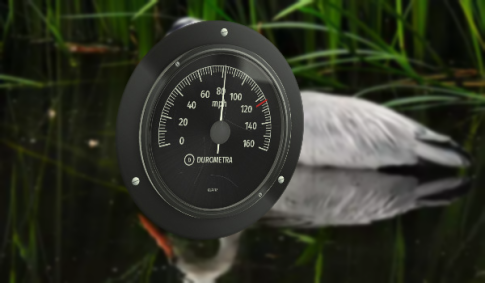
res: 80; mph
